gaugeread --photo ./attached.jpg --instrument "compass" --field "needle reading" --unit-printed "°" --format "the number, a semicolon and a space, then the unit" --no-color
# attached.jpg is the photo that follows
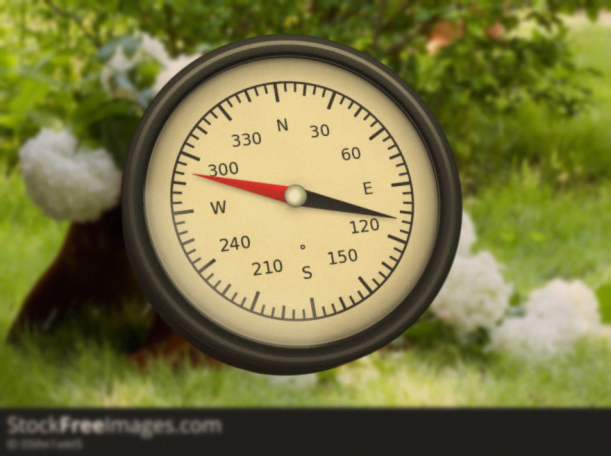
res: 290; °
